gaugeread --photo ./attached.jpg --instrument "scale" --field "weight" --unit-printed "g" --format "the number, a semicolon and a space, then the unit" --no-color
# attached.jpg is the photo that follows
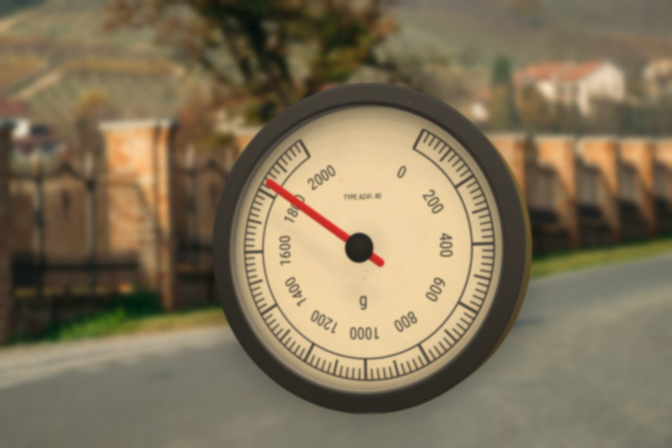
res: 1840; g
